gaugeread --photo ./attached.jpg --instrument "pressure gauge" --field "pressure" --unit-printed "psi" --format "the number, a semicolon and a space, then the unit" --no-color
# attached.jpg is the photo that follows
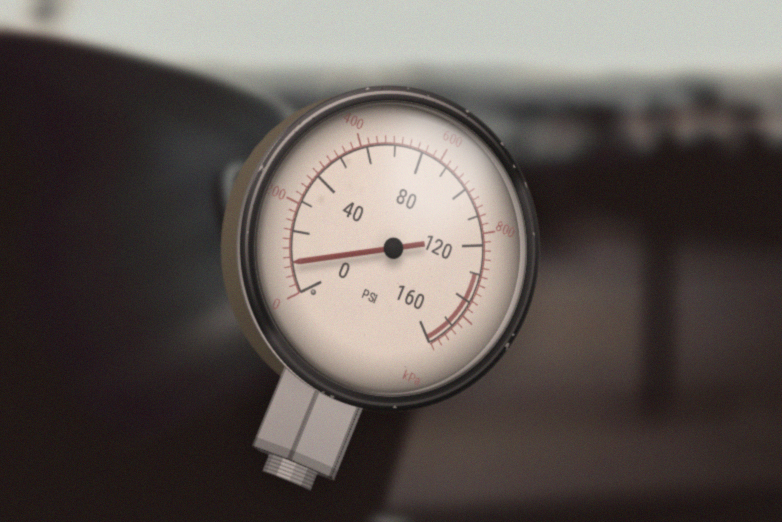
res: 10; psi
